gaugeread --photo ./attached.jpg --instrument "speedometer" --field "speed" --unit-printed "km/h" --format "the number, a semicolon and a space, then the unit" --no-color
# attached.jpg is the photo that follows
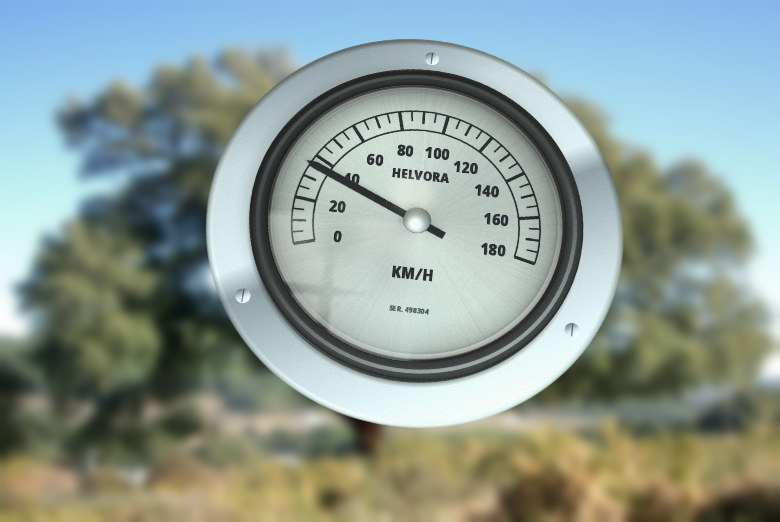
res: 35; km/h
